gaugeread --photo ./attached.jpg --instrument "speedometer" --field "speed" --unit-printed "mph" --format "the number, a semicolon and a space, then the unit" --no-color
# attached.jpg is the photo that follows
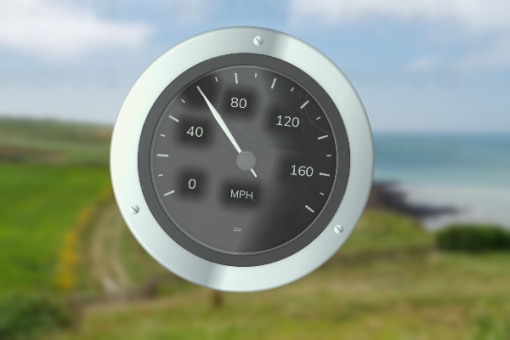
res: 60; mph
